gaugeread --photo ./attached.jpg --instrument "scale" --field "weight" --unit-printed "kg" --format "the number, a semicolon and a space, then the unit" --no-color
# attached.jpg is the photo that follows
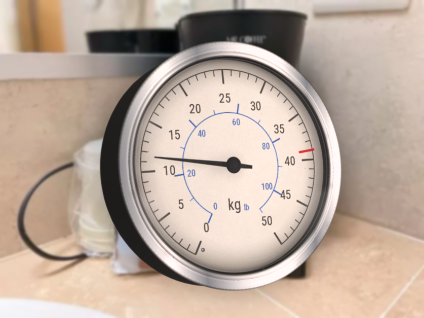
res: 11.5; kg
